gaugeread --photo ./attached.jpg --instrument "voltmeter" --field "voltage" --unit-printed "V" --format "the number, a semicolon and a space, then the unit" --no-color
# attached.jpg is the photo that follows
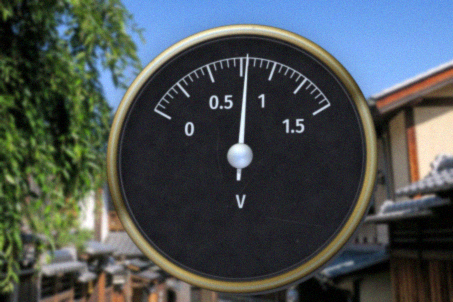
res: 0.8; V
